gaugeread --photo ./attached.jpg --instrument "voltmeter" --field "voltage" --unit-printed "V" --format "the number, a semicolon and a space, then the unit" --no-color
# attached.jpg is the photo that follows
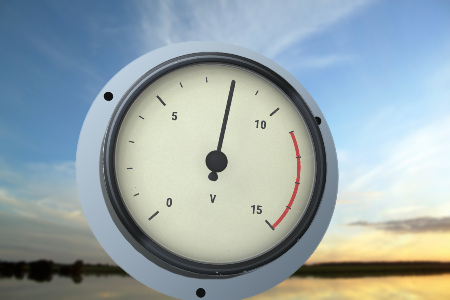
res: 8; V
